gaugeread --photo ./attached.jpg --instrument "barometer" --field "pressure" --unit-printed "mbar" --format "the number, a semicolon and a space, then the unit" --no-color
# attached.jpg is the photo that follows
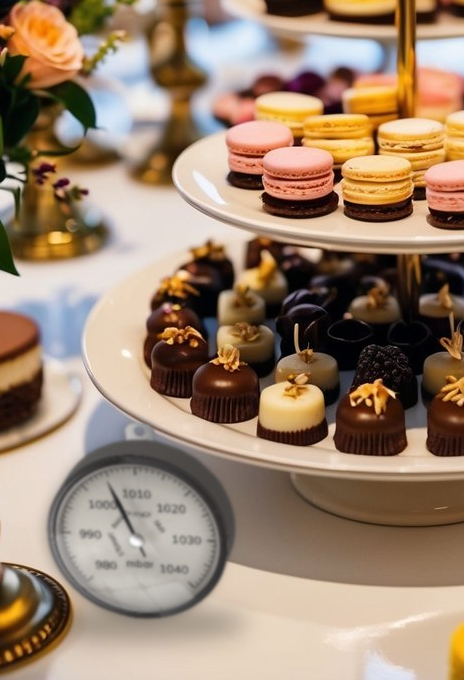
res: 1005; mbar
